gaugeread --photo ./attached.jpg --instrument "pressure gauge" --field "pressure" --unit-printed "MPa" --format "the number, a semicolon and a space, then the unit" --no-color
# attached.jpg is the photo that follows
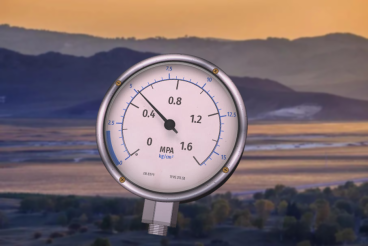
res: 0.5; MPa
